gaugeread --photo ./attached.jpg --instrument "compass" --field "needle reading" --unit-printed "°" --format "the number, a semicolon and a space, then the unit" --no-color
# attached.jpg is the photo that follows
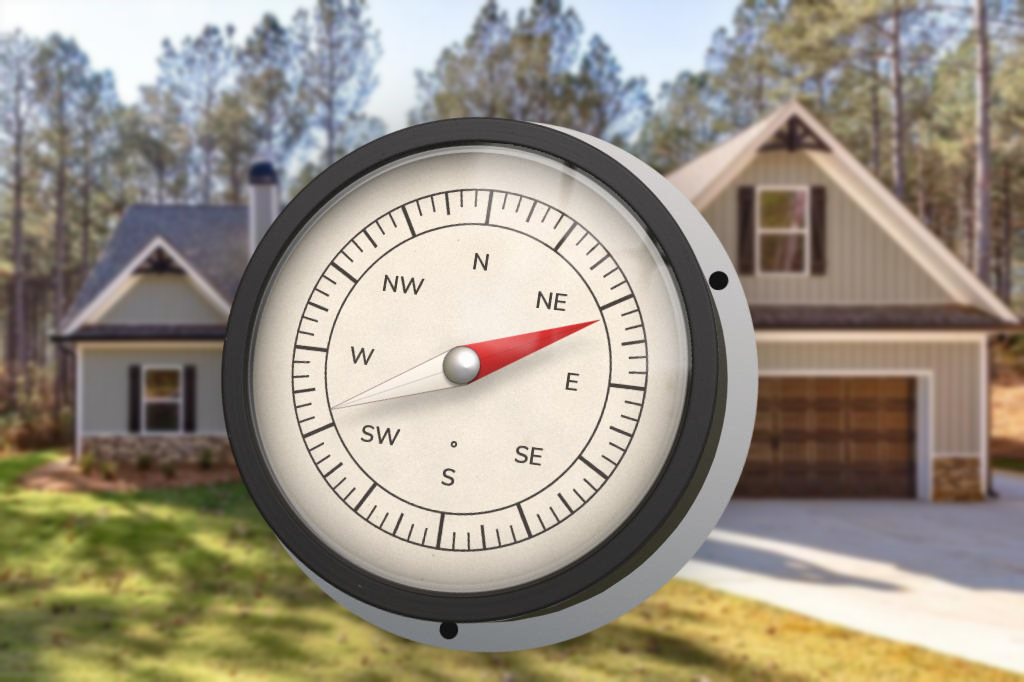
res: 65; °
